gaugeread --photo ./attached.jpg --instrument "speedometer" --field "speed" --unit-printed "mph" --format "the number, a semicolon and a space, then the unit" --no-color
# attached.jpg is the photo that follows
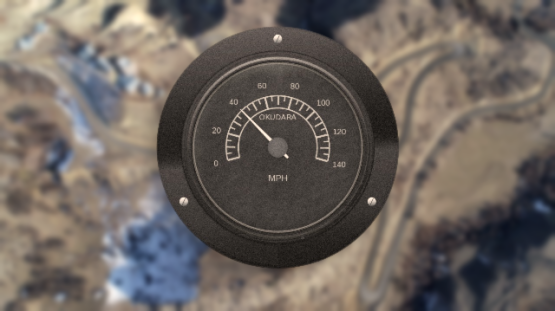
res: 40; mph
